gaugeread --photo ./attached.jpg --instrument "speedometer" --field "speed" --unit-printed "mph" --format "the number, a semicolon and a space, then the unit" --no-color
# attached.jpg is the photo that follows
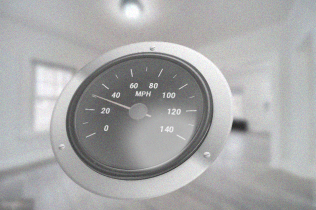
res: 30; mph
